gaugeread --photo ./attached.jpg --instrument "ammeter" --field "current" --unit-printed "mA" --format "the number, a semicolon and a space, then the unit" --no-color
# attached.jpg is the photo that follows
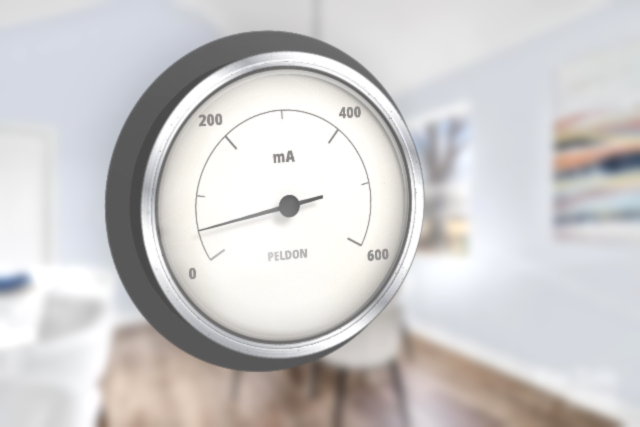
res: 50; mA
